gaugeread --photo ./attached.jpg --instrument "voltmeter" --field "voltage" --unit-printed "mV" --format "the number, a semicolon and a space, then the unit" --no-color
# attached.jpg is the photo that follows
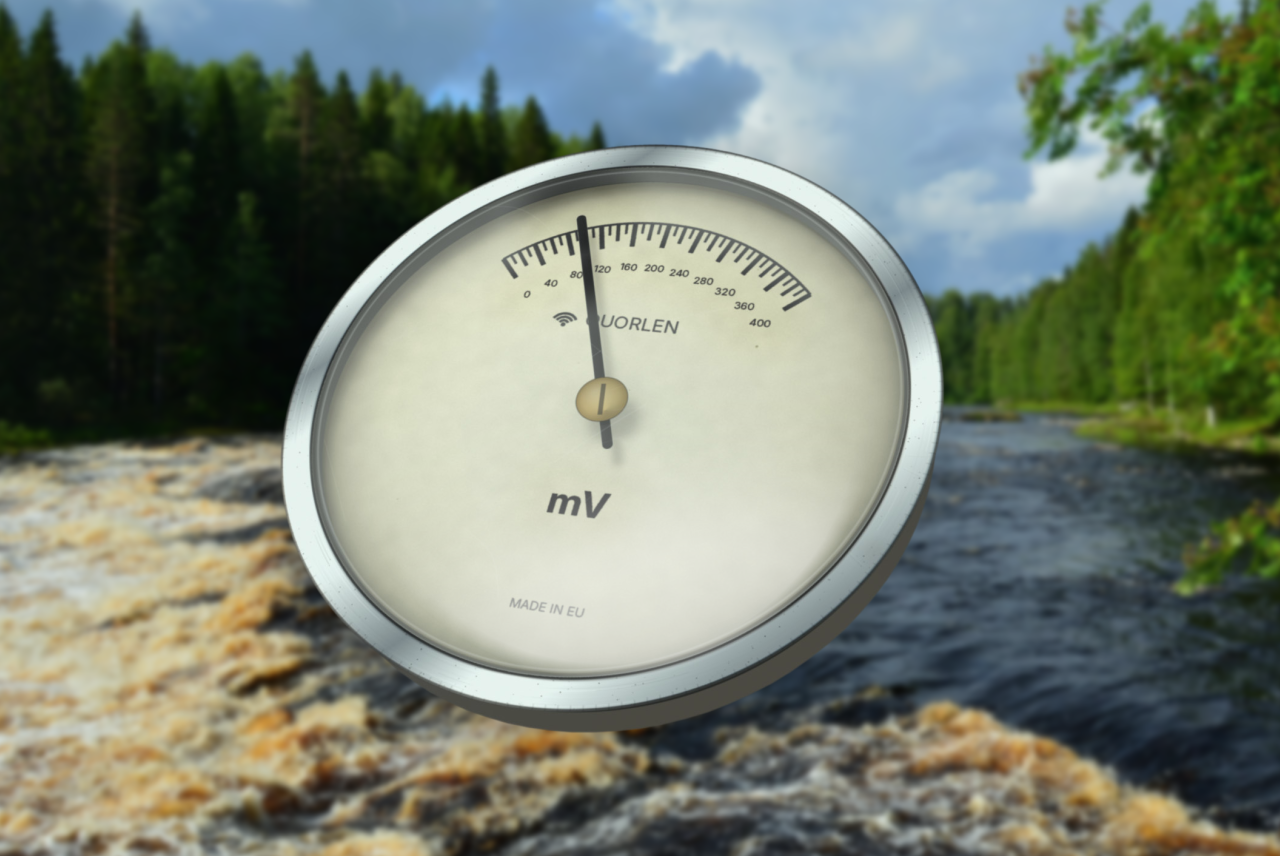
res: 100; mV
